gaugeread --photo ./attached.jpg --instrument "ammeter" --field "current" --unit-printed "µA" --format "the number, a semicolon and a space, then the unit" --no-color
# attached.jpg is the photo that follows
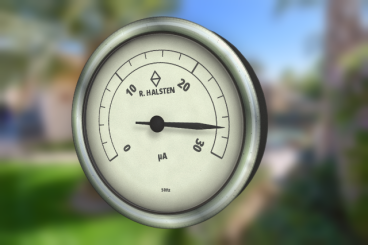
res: 27; µA
